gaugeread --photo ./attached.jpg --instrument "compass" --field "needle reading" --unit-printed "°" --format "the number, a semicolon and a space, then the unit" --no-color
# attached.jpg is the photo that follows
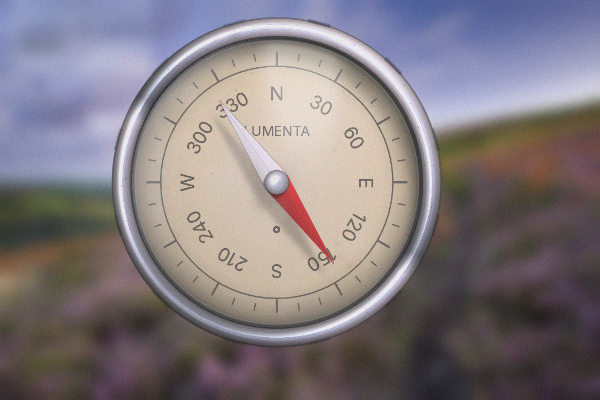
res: 145; °
